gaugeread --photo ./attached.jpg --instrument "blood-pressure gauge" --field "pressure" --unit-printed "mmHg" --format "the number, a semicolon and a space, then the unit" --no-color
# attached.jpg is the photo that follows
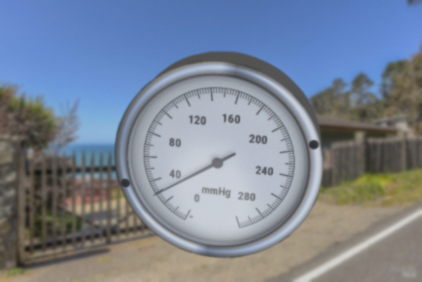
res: 30; mmHg
